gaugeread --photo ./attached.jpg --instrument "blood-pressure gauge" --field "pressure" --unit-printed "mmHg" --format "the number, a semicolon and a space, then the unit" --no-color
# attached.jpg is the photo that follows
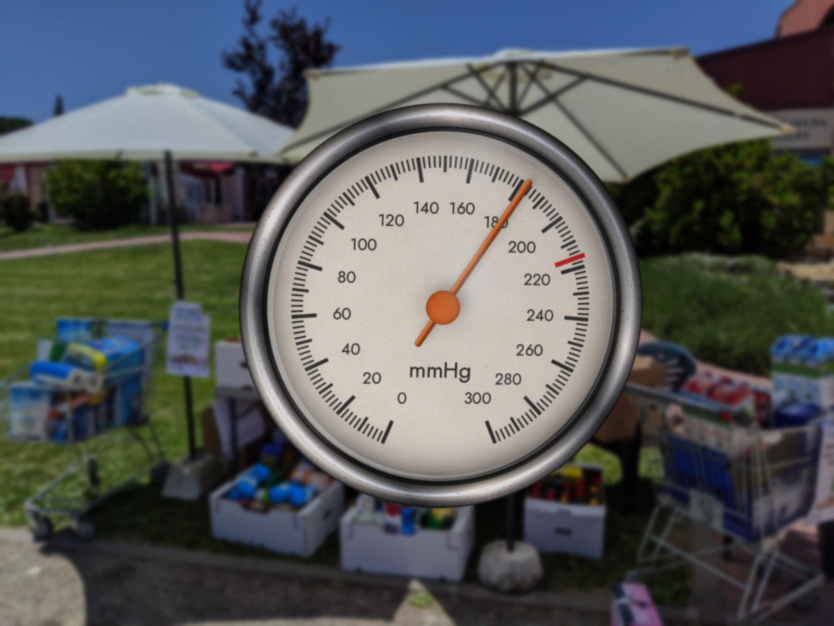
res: 182; mmHg
